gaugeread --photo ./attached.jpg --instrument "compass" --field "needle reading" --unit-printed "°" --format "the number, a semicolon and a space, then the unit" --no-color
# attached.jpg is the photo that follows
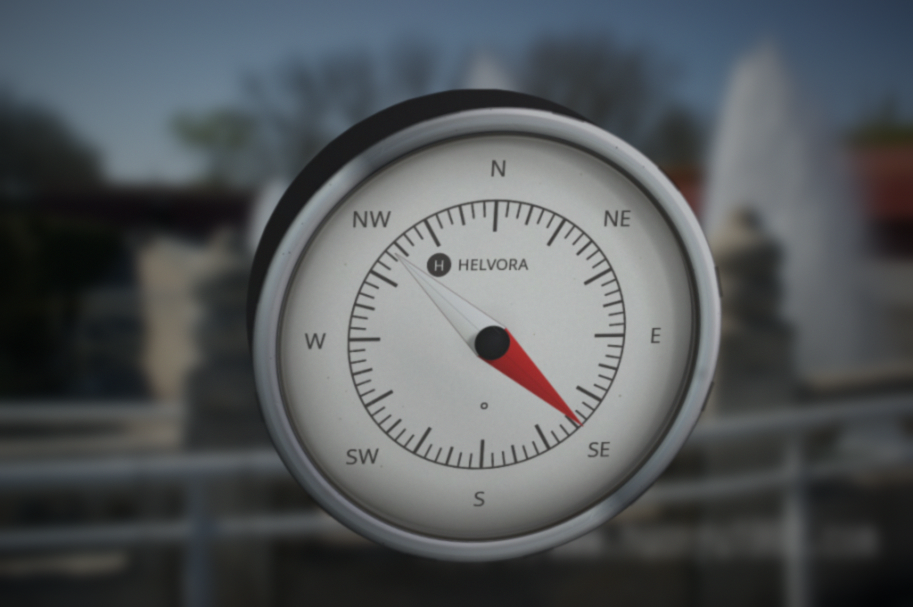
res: 132.5; °
